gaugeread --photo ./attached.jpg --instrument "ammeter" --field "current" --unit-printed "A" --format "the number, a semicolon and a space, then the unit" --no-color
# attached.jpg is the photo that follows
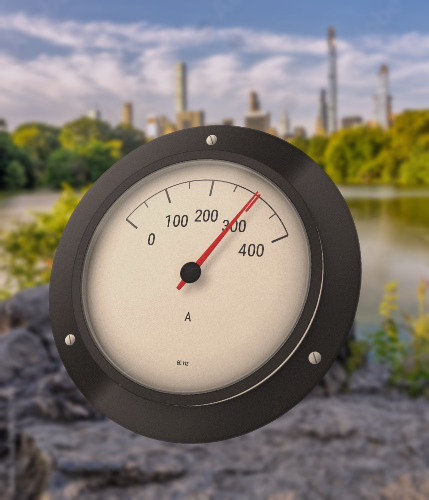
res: 300; A
